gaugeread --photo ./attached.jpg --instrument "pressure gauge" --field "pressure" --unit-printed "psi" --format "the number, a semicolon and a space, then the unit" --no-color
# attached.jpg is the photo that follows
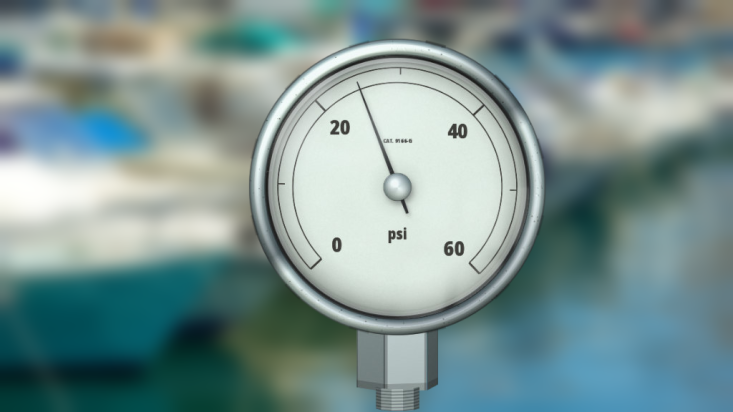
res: 25; psi
